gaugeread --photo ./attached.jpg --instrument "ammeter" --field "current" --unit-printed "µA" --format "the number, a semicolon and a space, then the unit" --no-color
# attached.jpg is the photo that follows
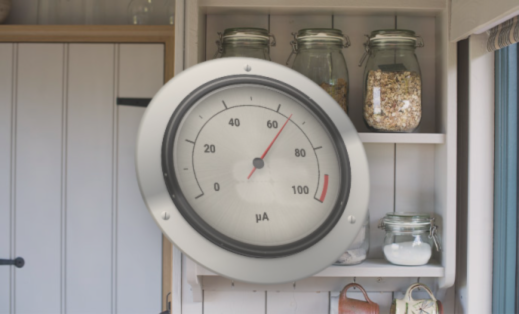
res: 65; µA
